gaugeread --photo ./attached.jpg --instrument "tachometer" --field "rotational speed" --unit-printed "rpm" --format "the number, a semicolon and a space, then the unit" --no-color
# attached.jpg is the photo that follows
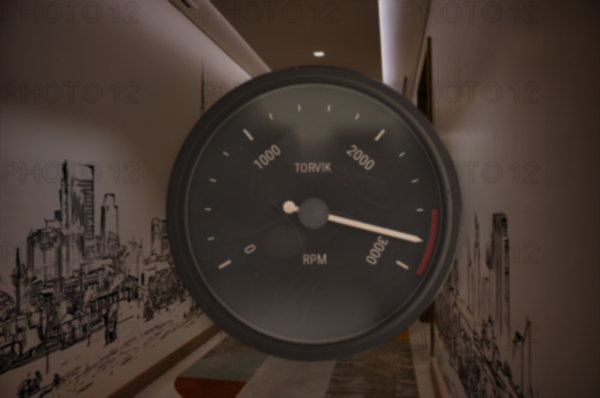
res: 2800; rpm
